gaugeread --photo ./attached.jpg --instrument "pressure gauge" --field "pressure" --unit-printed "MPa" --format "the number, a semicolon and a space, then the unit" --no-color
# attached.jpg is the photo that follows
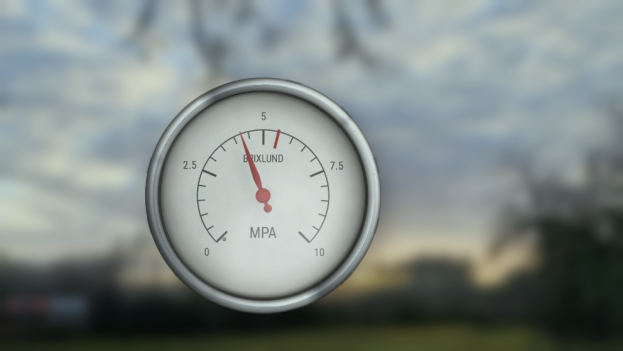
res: 4.25; MPa
